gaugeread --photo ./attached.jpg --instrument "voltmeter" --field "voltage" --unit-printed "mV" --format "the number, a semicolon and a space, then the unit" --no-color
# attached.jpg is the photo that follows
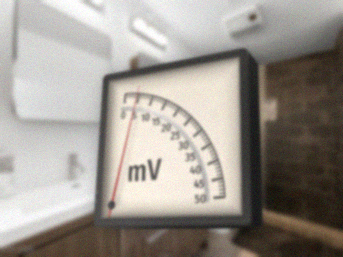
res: 5; mV
